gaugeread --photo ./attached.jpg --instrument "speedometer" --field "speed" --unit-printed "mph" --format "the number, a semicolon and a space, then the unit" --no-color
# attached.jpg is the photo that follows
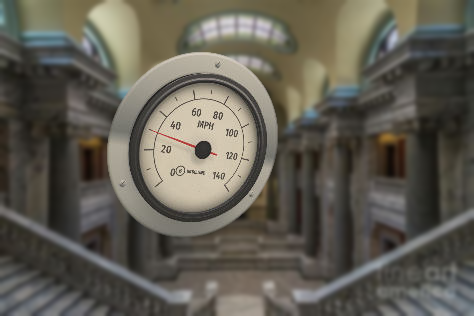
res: 30; mph
